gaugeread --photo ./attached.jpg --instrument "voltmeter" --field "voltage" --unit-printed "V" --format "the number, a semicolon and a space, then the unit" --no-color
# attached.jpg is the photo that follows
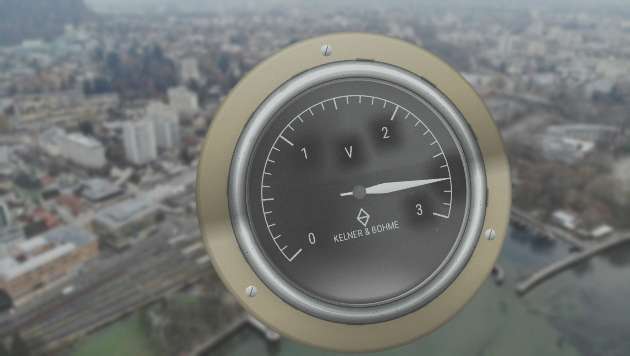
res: 2.7; V
